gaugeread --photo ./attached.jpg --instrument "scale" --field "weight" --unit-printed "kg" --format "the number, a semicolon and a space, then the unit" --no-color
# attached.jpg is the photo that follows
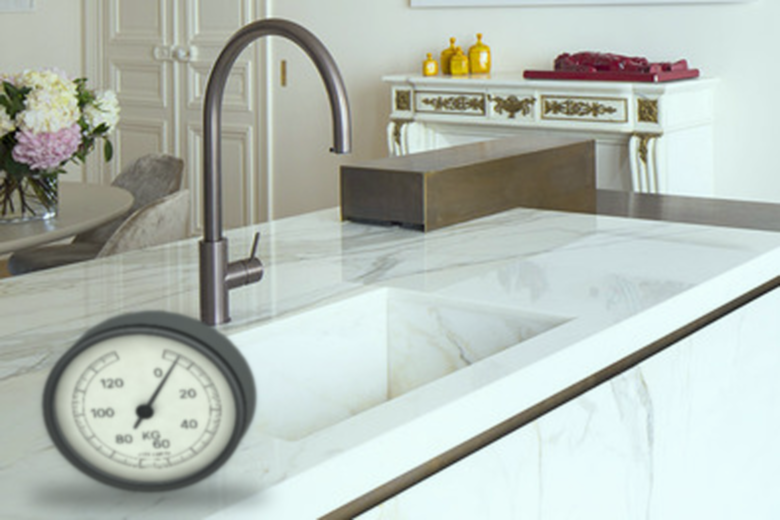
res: 5; kg
